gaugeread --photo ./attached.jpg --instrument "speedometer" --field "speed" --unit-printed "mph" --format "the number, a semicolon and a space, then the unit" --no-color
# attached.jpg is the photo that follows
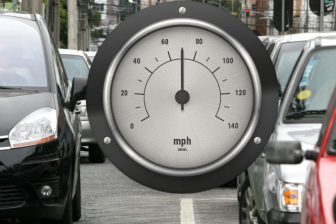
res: 70; mph
